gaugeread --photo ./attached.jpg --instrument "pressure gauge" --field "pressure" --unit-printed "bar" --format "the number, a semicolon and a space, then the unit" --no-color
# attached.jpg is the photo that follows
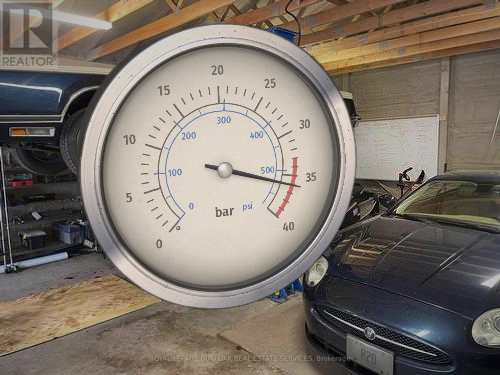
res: 36; bar
